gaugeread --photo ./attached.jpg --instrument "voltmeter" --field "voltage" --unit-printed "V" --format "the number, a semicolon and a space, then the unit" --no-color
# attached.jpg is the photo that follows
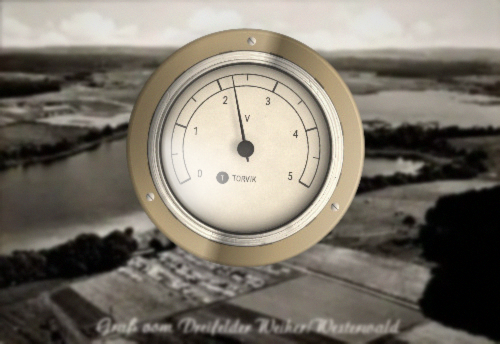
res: 2.25; V
